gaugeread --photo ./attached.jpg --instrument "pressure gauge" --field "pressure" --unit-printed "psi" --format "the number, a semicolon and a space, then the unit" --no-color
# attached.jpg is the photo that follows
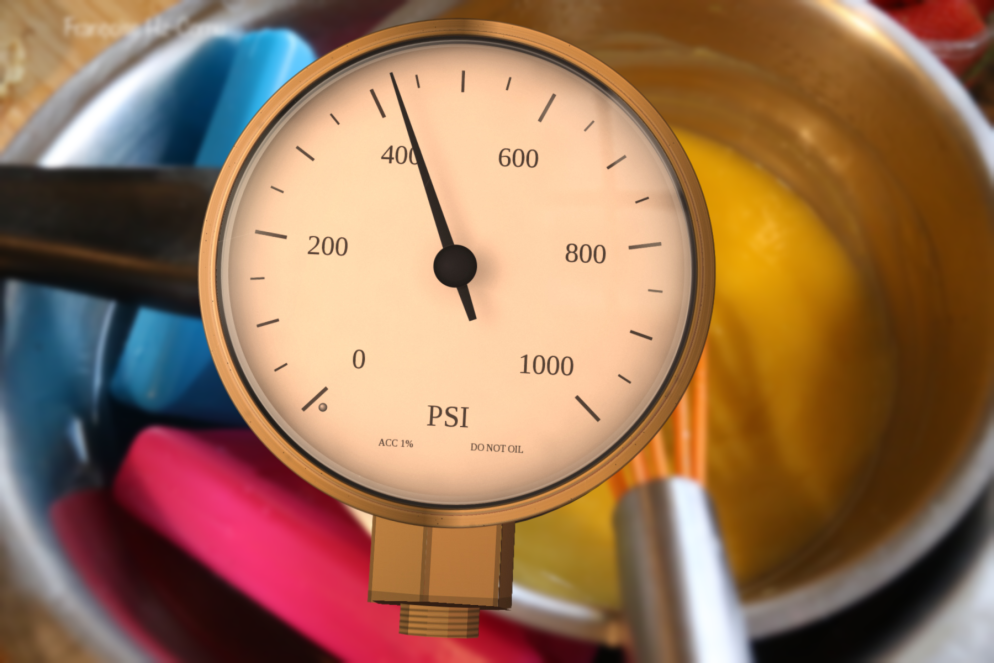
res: 425; psi
